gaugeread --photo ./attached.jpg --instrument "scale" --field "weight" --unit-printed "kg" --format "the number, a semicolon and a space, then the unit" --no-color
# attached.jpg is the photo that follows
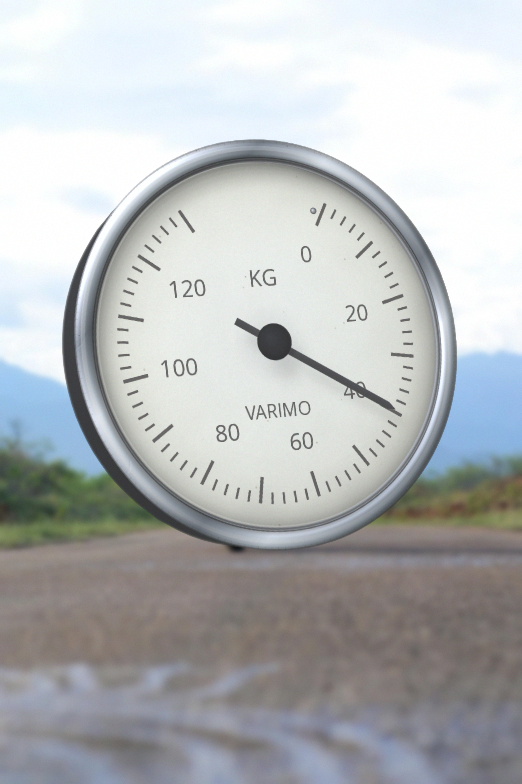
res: 40; kg
